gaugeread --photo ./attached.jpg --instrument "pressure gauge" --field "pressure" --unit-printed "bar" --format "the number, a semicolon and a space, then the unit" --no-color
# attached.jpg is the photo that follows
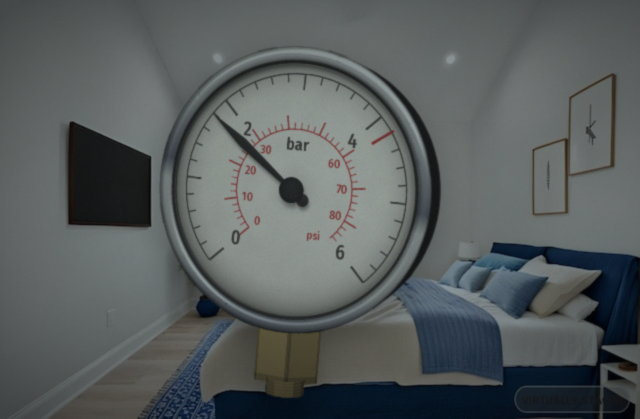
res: 1.8; bar
